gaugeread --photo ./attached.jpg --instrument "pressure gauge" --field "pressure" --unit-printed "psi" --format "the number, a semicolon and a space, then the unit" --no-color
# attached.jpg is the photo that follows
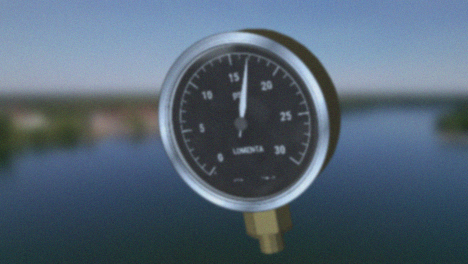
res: 17; psi
